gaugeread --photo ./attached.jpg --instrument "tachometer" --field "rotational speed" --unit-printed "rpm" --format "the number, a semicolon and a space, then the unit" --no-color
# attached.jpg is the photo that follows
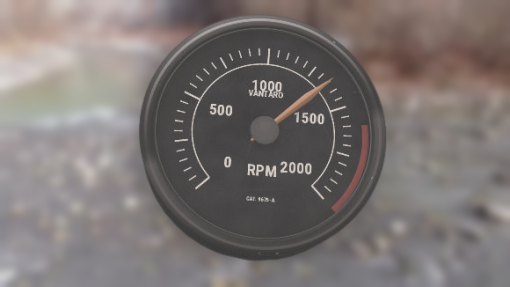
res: 1350; rpm
